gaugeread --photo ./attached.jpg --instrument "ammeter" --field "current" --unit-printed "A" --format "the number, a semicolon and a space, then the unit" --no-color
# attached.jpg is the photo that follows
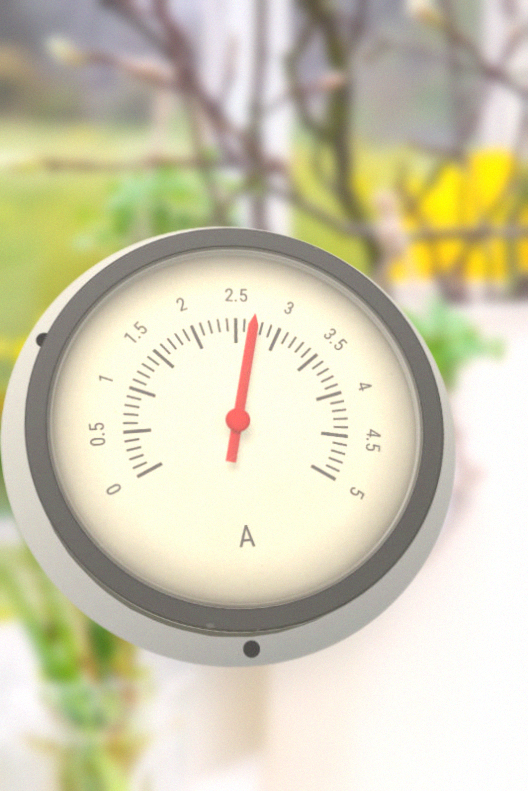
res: 2.7; A
